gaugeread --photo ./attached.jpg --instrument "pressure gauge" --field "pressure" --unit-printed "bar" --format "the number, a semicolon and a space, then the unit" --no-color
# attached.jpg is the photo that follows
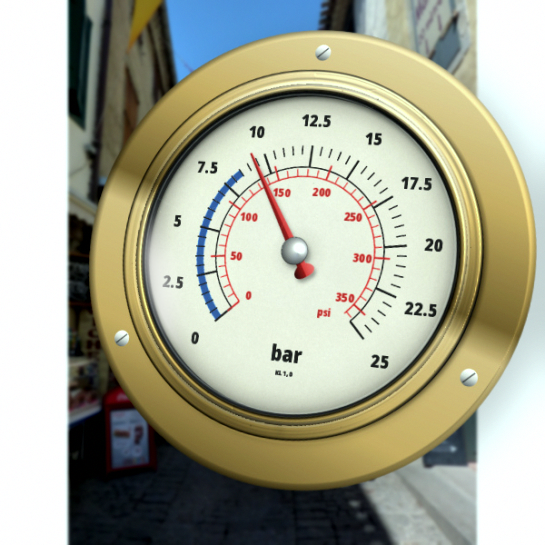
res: 9.5; bar
